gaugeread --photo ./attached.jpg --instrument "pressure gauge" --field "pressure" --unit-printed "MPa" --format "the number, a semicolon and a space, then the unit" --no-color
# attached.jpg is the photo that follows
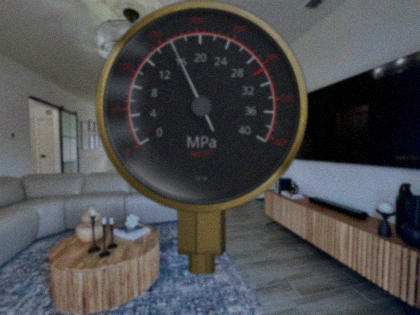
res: 16; MPa
